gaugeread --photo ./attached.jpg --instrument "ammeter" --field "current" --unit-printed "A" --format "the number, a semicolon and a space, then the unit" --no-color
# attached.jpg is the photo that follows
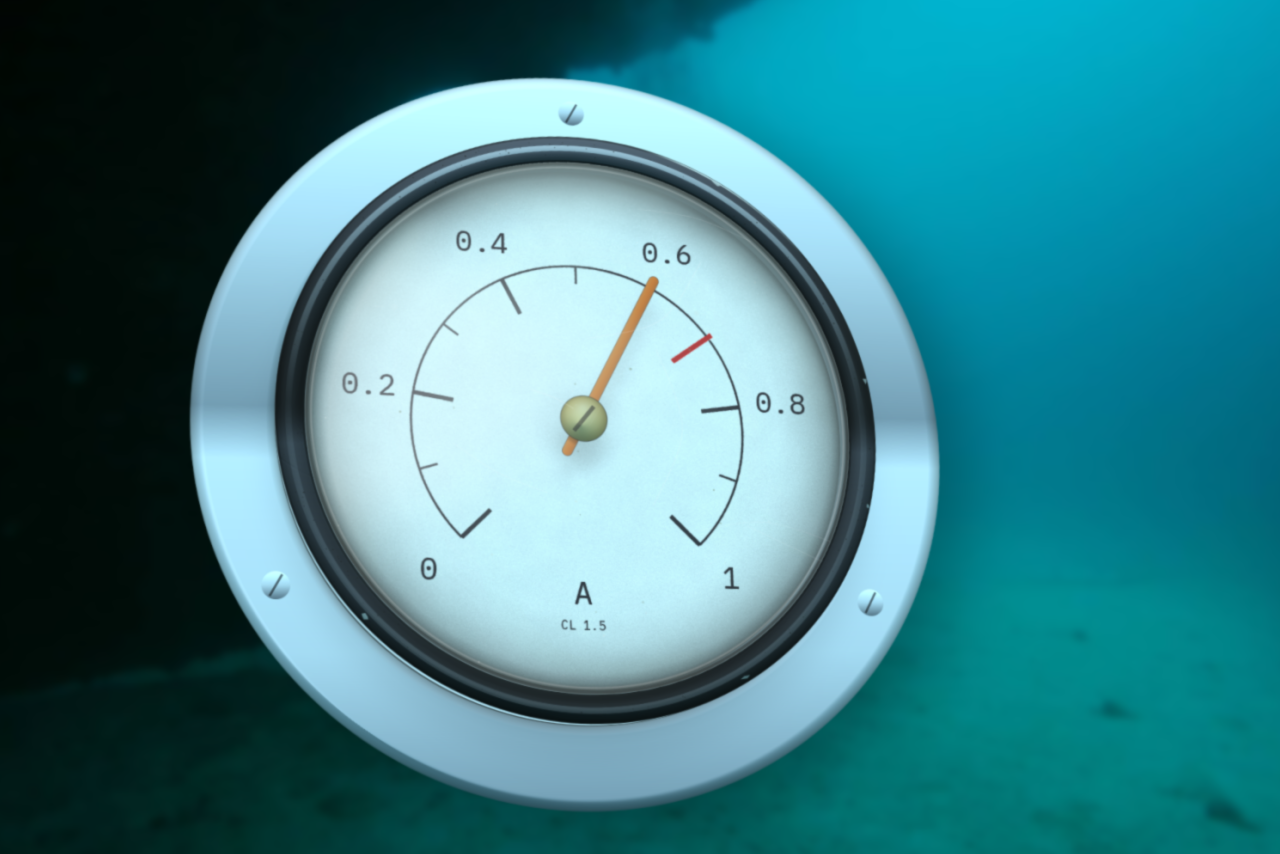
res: 0.6; A
